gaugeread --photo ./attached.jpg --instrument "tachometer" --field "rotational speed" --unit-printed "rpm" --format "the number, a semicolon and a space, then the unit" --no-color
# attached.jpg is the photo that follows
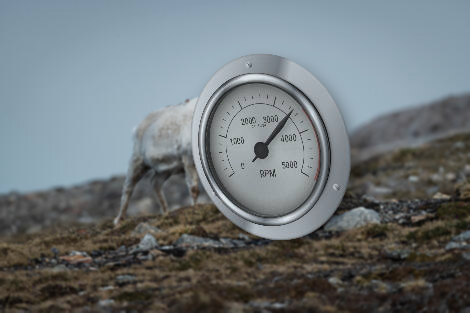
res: 3500; rpm
